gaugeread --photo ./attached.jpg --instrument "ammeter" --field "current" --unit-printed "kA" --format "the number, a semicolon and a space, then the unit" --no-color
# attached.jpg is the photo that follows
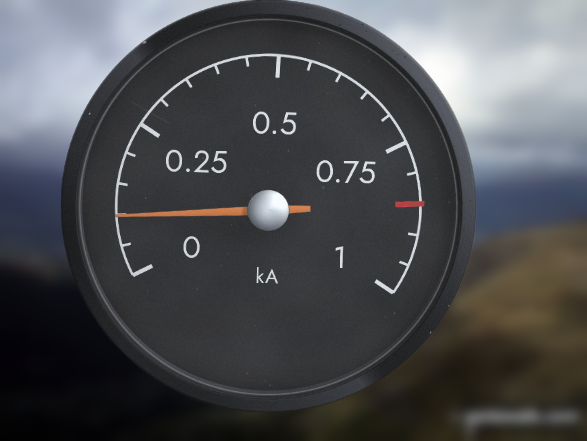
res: 0.1; kA
